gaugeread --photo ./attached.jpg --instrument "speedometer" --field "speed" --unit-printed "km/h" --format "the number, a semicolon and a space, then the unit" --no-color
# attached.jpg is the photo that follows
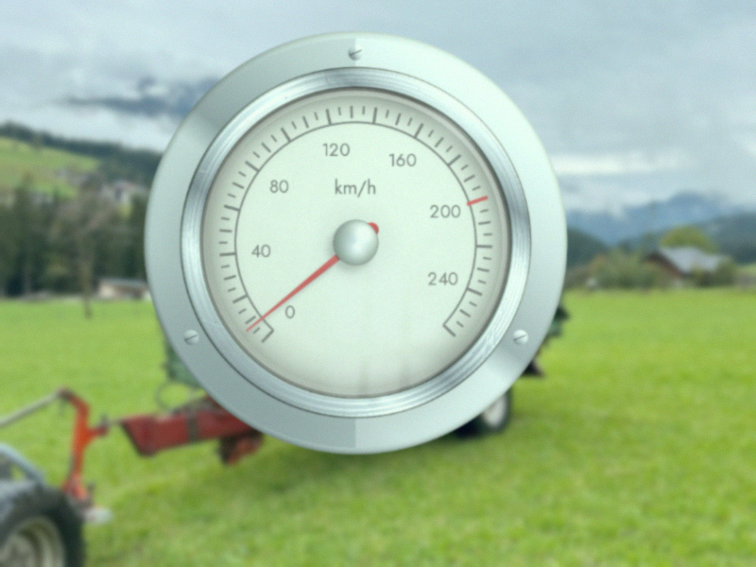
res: 7.5; km/h
